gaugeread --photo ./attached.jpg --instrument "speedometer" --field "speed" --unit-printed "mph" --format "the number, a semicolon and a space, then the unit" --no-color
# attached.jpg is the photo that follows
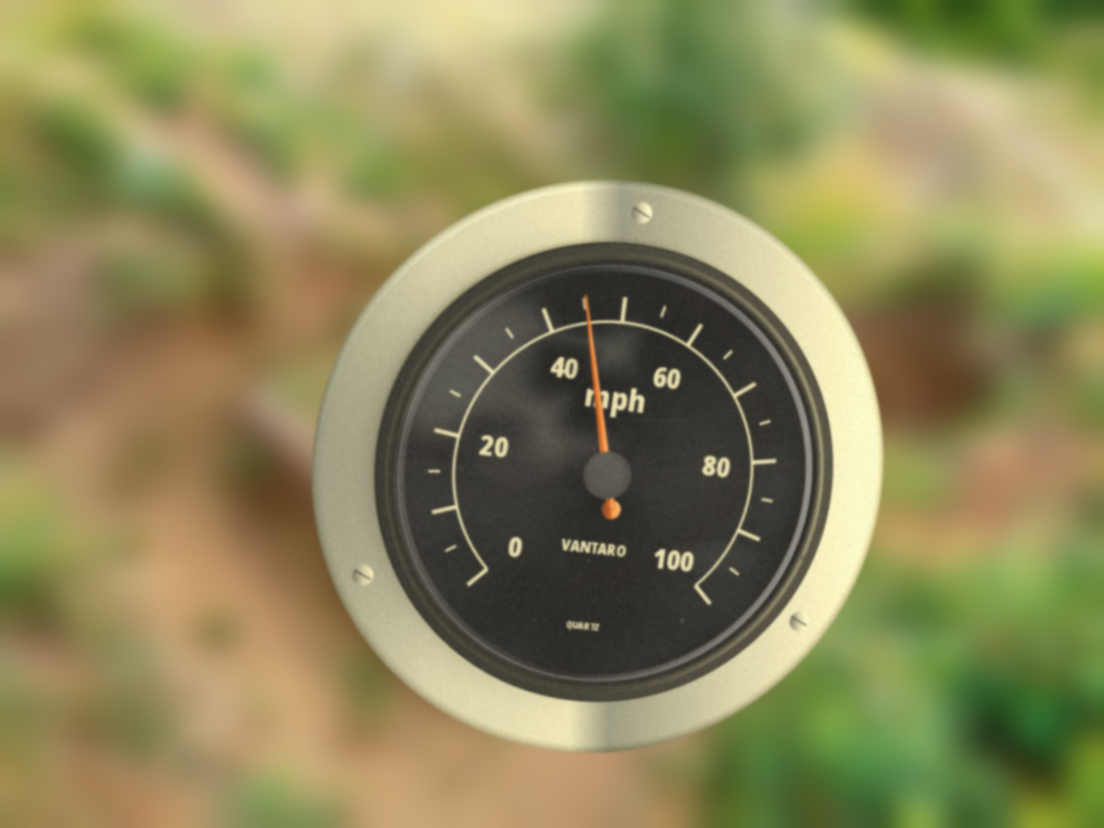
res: 45; mph
